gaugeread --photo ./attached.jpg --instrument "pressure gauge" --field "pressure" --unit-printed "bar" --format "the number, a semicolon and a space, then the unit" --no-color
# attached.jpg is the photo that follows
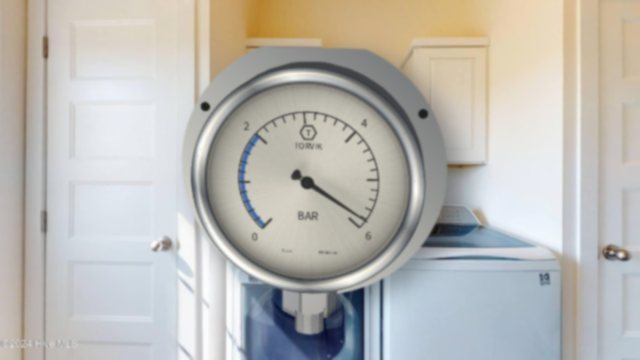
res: 5.8; bar
